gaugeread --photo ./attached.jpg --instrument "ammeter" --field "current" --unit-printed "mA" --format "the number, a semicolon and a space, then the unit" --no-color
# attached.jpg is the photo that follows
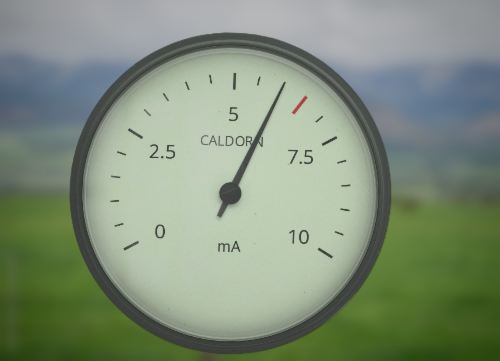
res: 6; mA
